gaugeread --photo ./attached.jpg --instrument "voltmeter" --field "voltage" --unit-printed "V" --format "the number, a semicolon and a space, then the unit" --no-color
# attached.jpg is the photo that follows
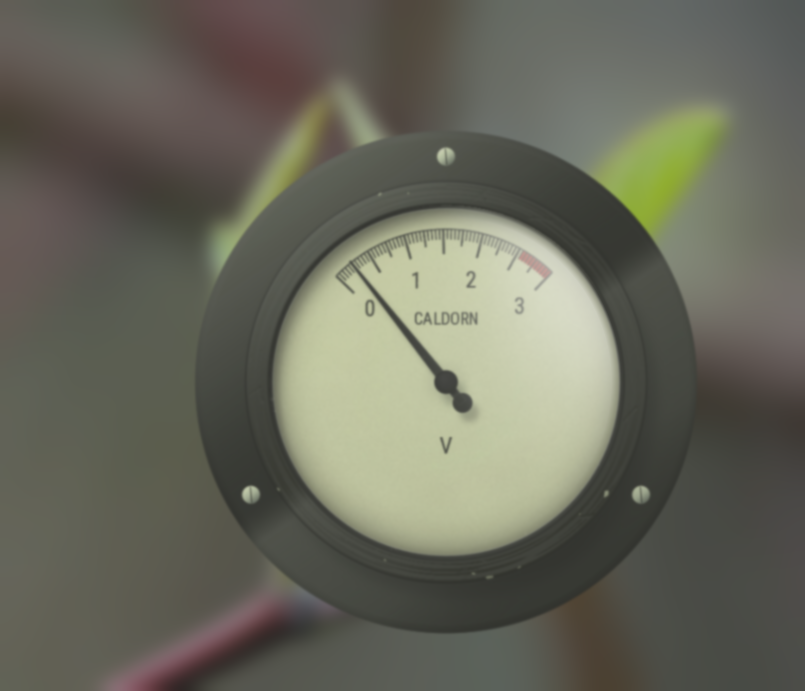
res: 0.25; V
